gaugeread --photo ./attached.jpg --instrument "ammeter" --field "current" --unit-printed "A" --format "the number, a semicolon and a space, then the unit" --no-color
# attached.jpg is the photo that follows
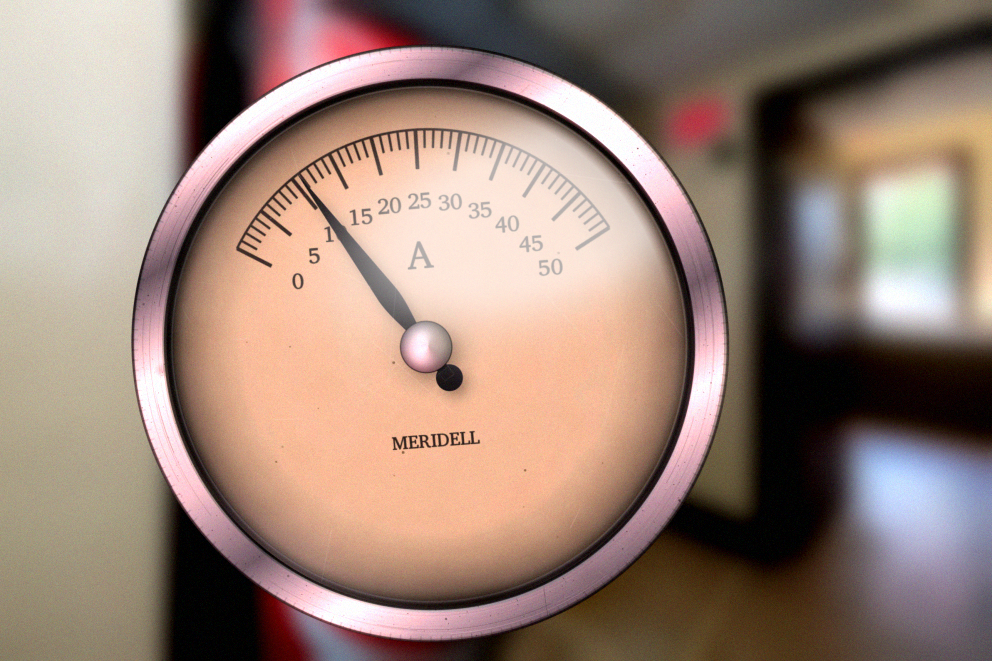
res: 11; A
